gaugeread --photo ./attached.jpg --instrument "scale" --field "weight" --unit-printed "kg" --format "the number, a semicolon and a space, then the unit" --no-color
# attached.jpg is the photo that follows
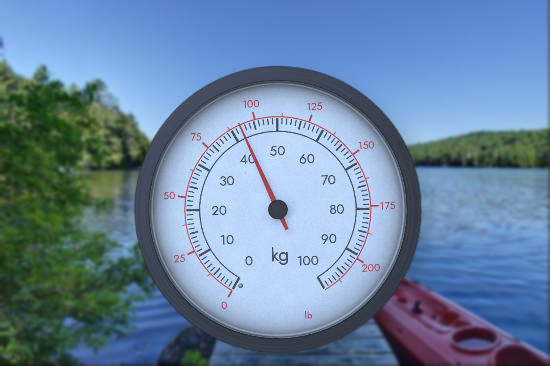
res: 42; kg
